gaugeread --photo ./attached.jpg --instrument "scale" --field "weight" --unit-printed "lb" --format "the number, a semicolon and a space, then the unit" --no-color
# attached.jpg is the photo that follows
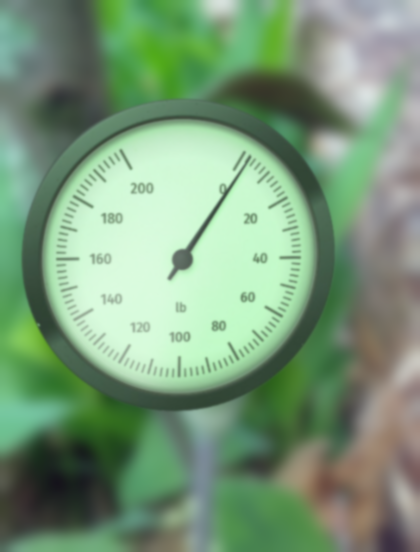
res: 2; lb
